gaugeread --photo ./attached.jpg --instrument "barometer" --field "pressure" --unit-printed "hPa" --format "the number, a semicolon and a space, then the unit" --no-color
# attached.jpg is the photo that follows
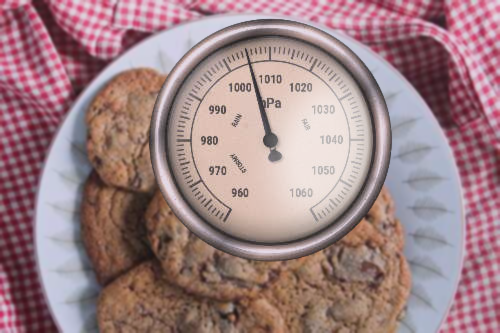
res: 1005; hPa
